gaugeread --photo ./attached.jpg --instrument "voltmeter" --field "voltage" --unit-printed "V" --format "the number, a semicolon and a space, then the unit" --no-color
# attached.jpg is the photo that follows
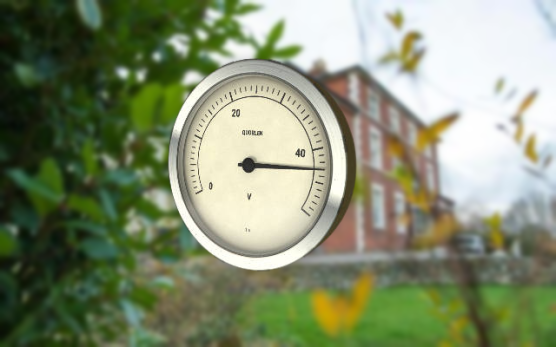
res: 43; V
